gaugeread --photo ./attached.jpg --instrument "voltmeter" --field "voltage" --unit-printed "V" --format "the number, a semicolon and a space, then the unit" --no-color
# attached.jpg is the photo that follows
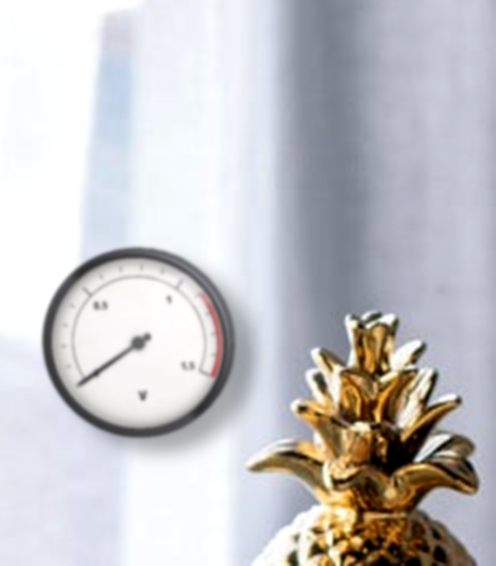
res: 0; V
